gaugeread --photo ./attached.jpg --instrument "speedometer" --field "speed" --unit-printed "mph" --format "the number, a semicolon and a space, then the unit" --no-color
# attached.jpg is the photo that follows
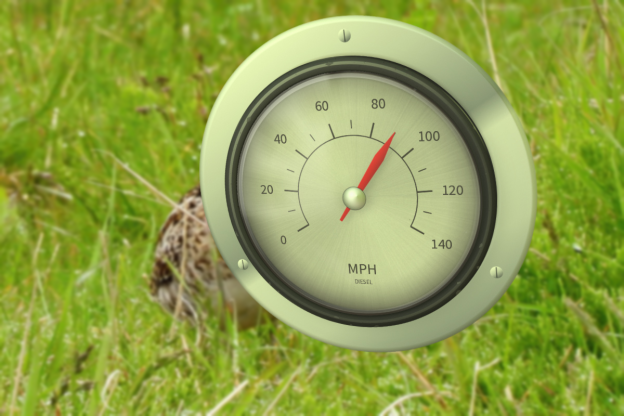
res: 90; mph
